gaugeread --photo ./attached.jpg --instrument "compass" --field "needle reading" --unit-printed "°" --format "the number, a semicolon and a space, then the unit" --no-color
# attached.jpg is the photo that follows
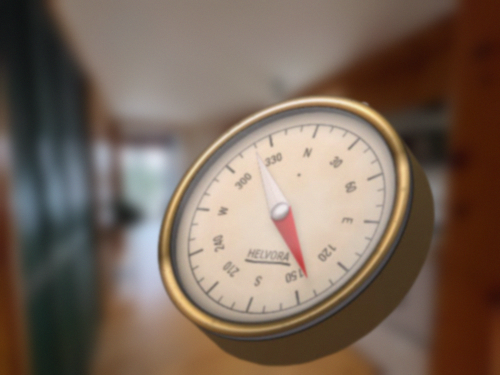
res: 140; °
